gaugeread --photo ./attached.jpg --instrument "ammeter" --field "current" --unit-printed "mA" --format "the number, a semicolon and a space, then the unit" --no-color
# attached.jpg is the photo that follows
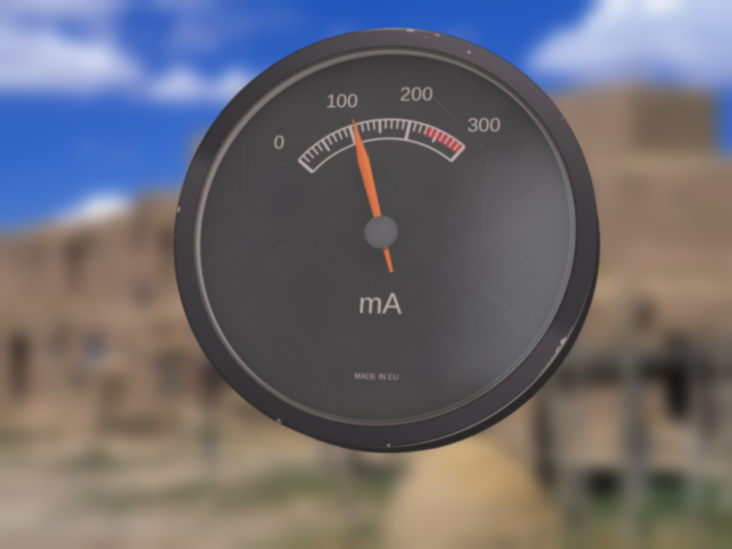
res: 110; mA
